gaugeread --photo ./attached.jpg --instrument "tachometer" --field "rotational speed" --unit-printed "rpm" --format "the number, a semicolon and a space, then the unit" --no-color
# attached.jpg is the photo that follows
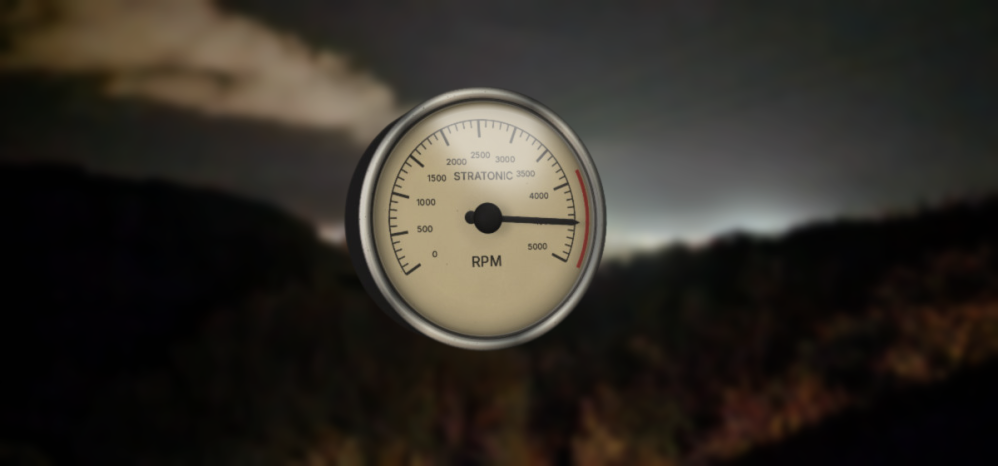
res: 4500; rpm
